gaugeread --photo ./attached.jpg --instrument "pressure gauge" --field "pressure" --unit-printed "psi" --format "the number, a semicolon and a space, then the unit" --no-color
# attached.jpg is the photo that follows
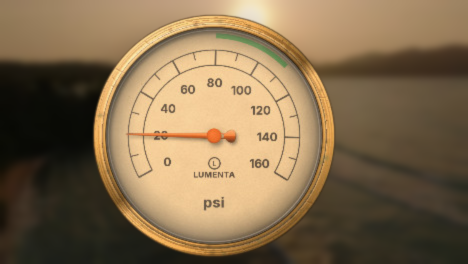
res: 20; psi
